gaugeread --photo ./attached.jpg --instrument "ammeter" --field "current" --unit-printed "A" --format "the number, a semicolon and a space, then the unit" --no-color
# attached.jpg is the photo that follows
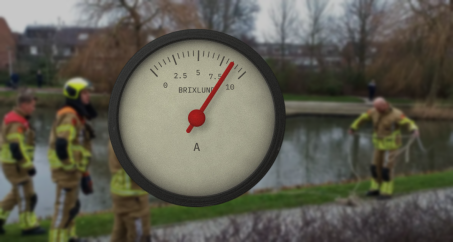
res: 8.5; A
